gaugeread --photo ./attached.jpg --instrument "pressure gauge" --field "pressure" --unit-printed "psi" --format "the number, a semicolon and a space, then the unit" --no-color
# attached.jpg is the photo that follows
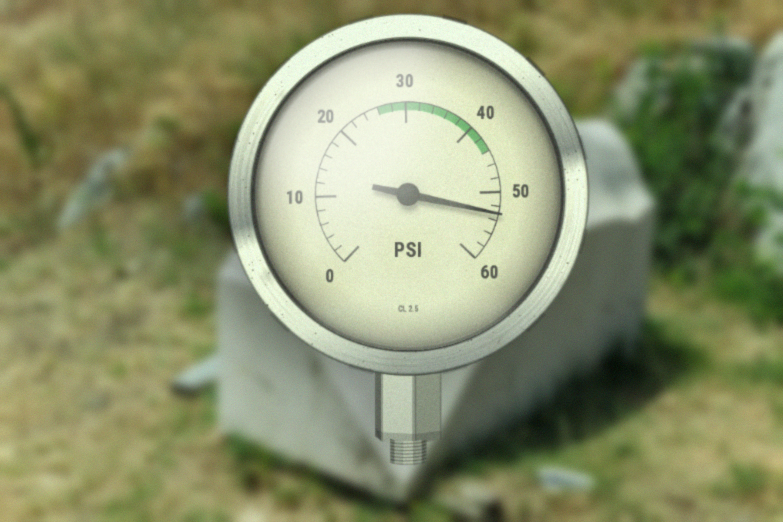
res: 53; psi
